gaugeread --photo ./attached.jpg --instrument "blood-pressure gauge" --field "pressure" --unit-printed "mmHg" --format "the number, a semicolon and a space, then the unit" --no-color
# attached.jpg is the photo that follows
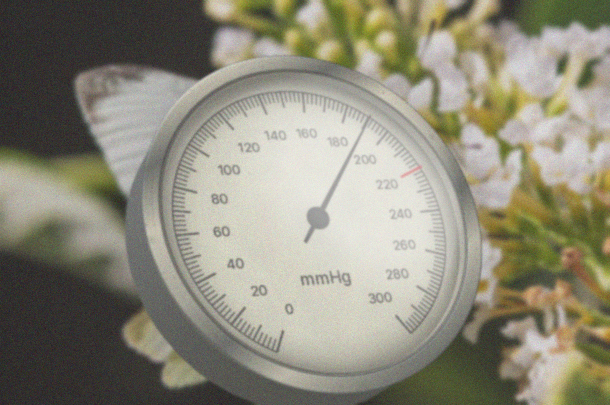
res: 190; mmHg
